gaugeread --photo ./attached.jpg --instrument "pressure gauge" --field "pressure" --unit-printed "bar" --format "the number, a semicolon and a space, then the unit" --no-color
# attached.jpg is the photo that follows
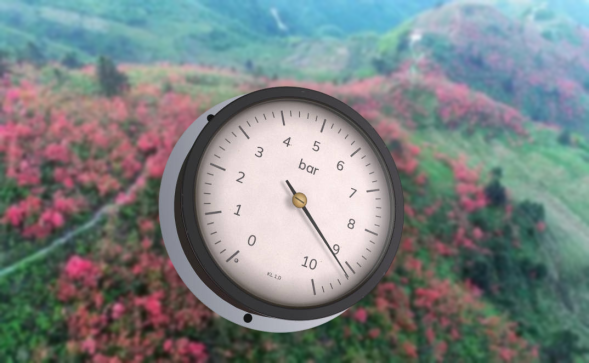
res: 9.2; bar
